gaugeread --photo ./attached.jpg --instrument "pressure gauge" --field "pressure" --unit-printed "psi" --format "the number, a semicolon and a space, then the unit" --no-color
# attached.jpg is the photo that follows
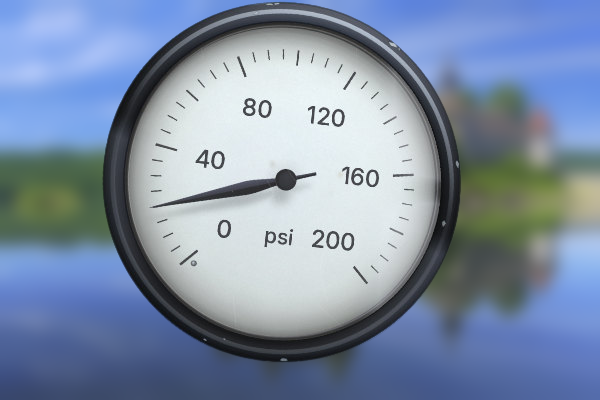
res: 20; psi
